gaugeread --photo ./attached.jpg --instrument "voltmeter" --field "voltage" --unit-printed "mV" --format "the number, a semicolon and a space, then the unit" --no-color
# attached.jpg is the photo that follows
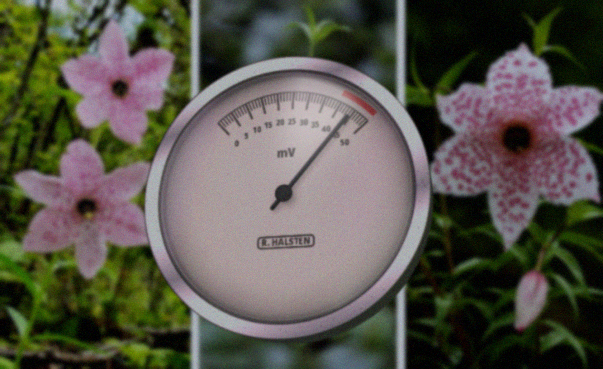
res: 45; mV
